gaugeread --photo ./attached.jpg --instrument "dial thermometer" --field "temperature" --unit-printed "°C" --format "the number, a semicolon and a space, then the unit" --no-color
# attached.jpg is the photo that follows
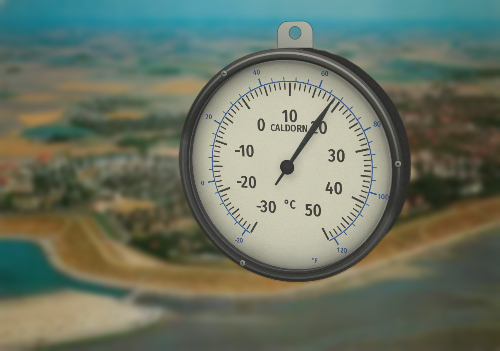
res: 19; °C
